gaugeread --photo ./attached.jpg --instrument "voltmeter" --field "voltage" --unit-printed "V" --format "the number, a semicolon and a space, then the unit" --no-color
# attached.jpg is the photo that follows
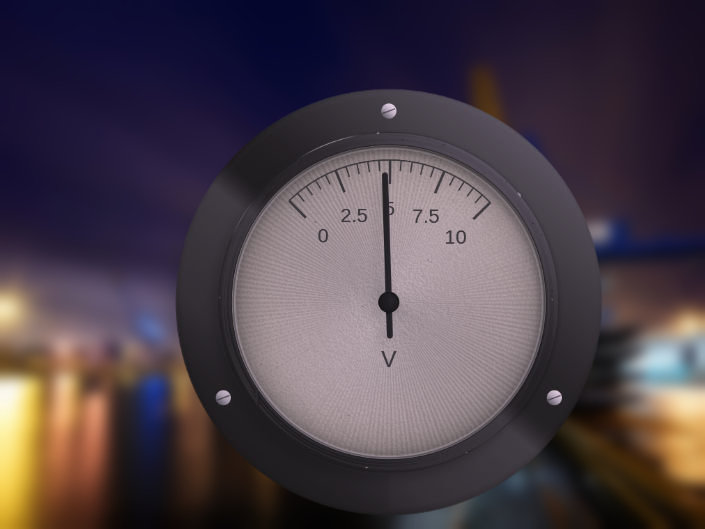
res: 4.75; V
